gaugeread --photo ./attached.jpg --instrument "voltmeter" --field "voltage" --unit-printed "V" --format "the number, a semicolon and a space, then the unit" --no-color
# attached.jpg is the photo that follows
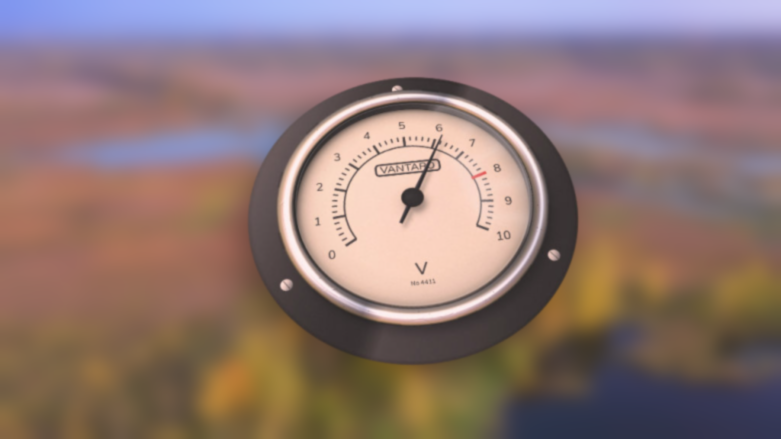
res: 6.2; V
